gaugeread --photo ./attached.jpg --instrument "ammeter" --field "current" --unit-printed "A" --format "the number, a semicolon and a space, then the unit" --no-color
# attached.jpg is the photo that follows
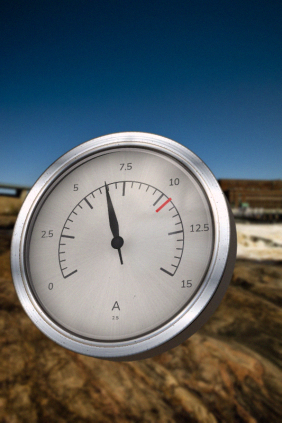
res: 6.5; A
